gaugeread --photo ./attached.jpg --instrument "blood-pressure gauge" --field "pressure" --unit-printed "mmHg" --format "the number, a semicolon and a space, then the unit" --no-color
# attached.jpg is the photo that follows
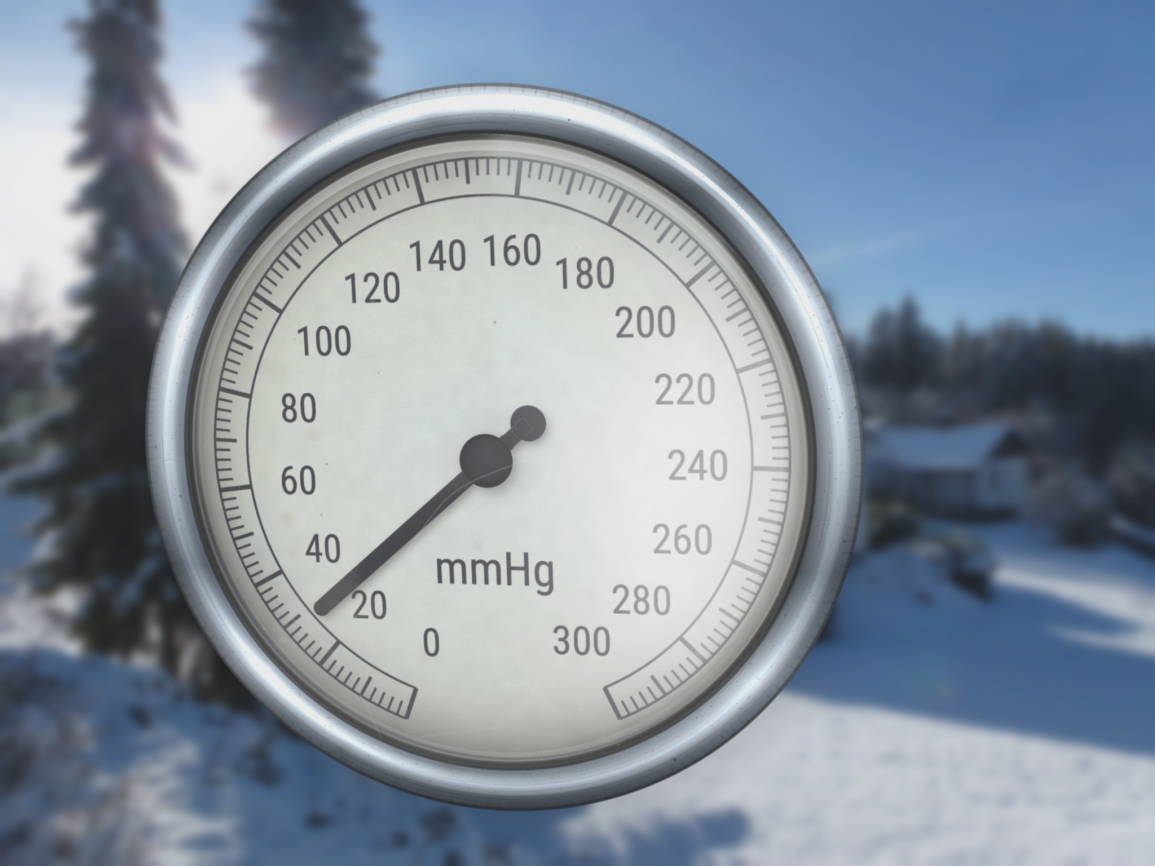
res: 28; mmHg
